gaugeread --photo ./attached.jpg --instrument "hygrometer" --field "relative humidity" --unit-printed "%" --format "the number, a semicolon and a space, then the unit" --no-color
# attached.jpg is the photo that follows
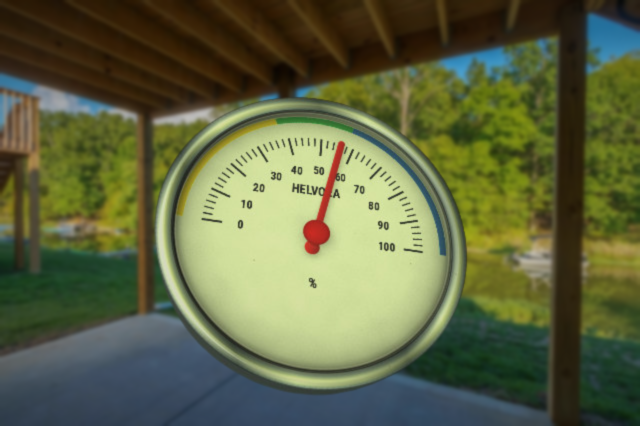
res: 56; %
